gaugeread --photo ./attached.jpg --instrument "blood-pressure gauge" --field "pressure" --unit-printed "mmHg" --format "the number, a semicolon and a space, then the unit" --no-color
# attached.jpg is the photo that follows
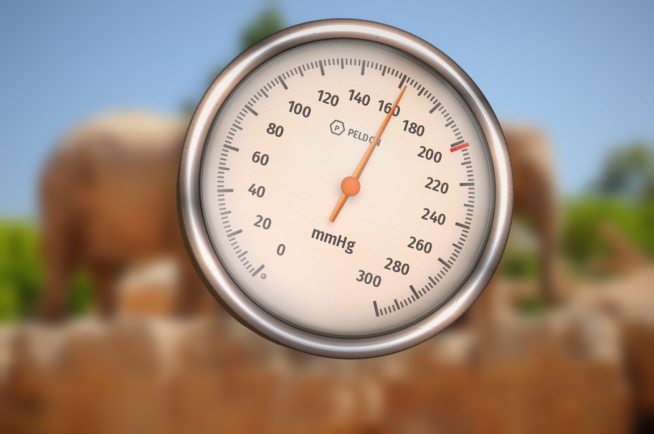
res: 162; mmHg
